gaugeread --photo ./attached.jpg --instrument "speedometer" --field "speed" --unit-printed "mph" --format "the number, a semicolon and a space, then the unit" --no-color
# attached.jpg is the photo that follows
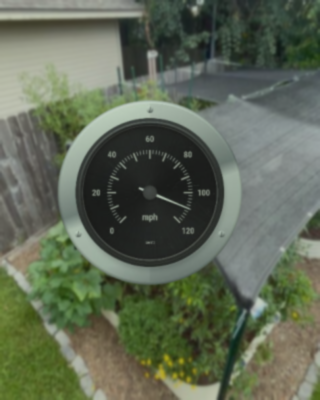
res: 110; mph
